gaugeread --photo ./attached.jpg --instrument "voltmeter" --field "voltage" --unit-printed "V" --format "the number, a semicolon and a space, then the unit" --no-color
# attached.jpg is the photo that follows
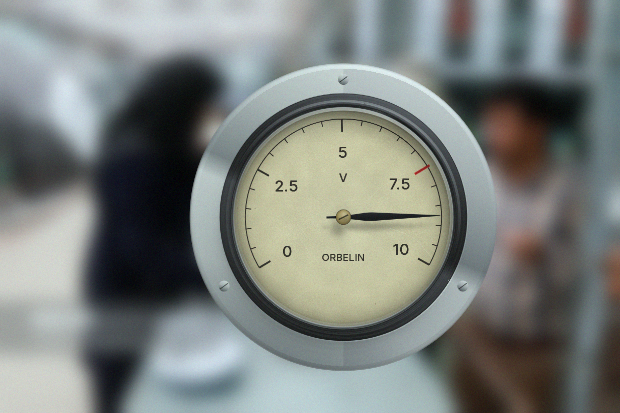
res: 8.75; V
